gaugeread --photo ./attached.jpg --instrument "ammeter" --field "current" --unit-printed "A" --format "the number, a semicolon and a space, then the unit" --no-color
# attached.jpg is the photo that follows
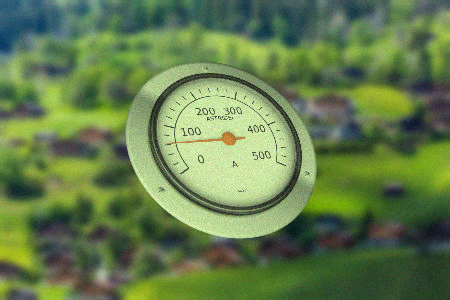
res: 60; A
